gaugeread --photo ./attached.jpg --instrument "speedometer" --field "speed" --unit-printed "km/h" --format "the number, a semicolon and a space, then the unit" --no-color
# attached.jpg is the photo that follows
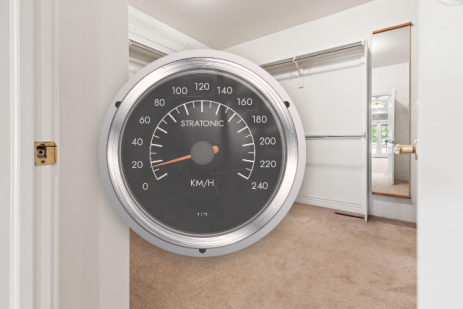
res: 15; km/h
